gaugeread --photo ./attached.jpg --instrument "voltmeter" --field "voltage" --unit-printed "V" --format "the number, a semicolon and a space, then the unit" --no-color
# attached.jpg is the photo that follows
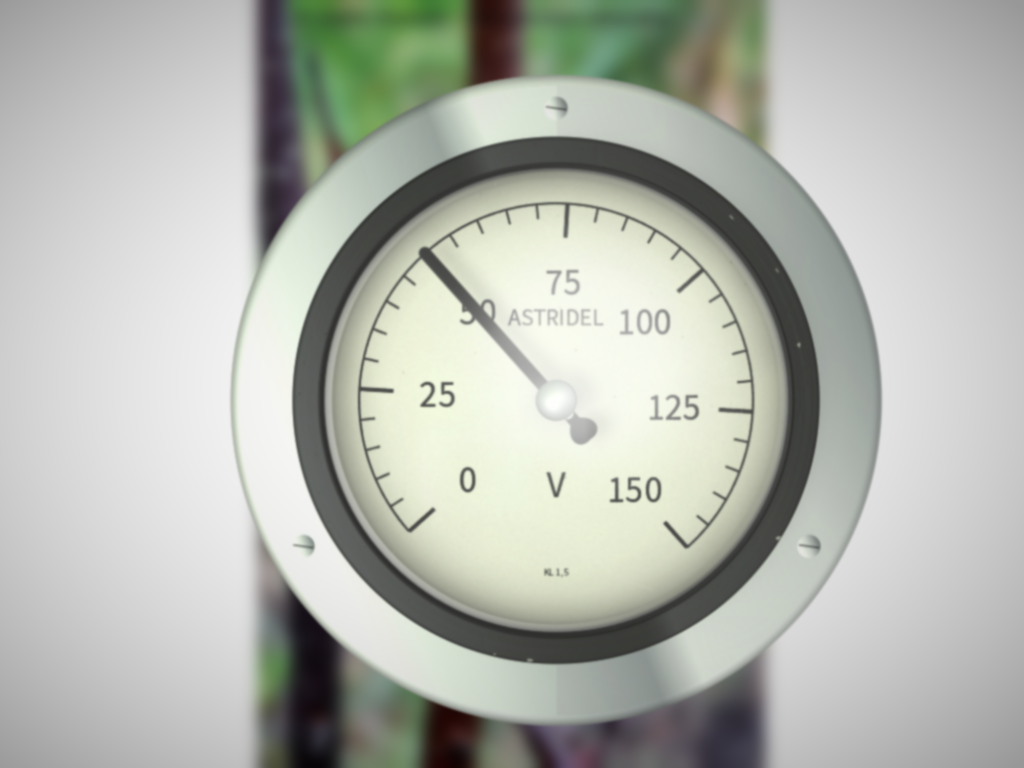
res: 50; V
